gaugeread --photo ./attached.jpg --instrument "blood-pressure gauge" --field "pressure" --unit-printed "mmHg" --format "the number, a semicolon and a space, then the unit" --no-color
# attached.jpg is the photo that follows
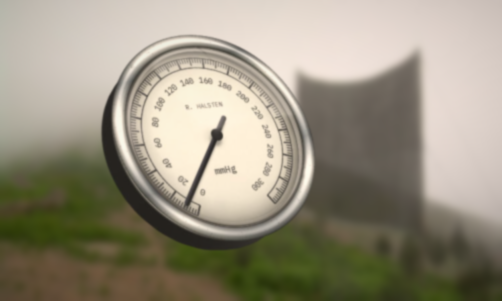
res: 10; mmHg
